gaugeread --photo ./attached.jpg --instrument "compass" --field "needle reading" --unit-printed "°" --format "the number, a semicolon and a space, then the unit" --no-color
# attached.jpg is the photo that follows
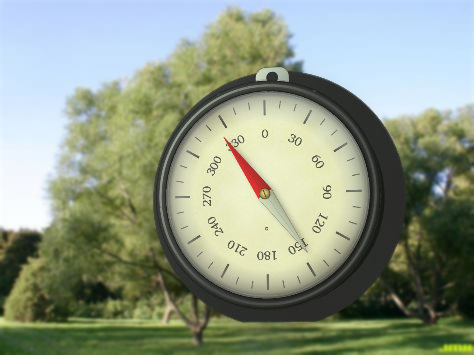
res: 325; °
